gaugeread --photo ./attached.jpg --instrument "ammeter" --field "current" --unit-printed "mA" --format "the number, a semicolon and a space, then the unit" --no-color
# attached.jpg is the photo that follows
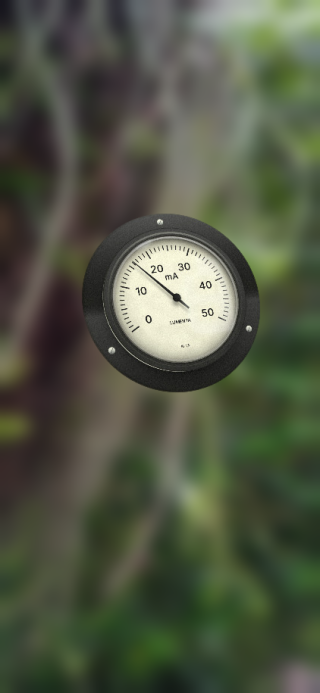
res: 16; mA
